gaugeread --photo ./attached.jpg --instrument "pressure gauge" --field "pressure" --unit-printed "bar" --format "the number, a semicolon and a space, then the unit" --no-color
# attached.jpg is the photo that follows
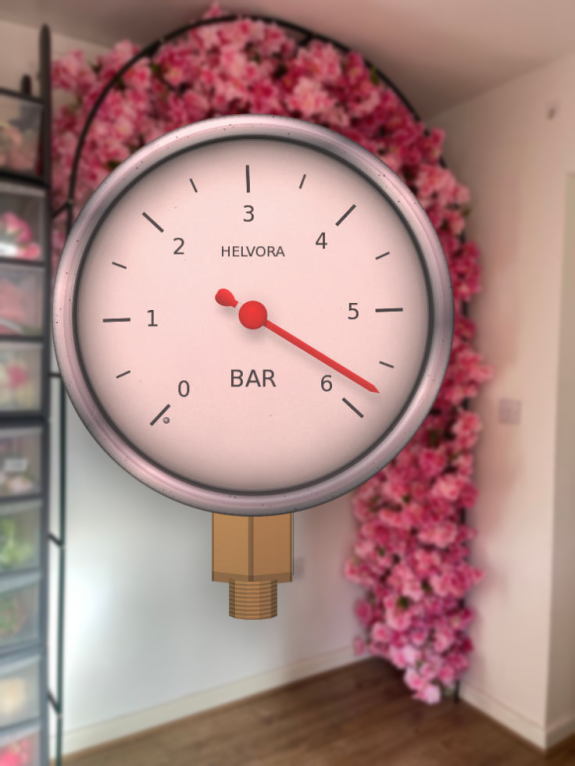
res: 5.75; bar
